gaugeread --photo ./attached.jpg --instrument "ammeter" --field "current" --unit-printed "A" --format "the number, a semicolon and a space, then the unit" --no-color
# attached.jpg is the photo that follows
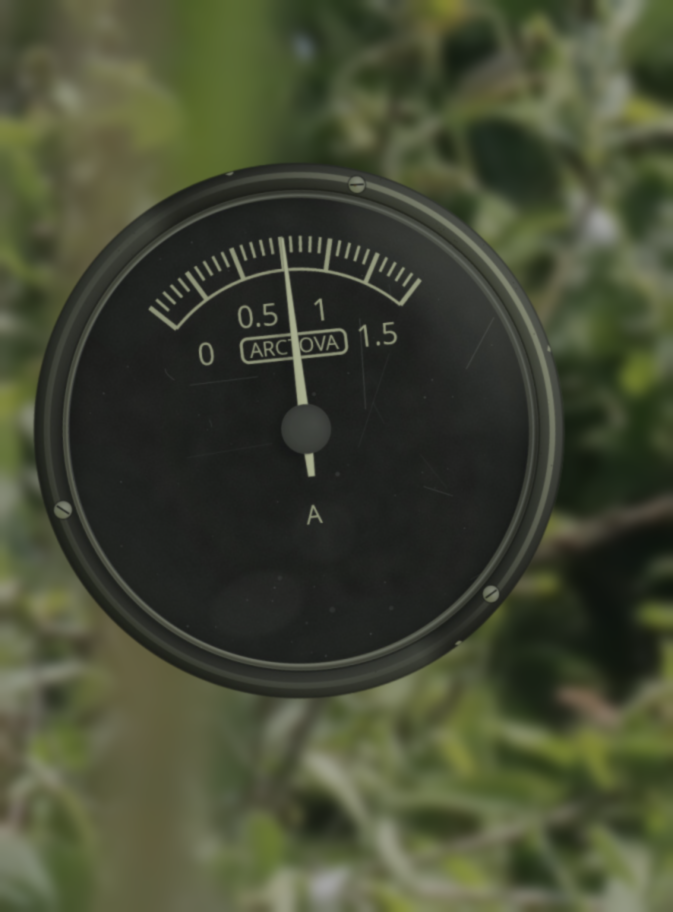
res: 0.75; A
